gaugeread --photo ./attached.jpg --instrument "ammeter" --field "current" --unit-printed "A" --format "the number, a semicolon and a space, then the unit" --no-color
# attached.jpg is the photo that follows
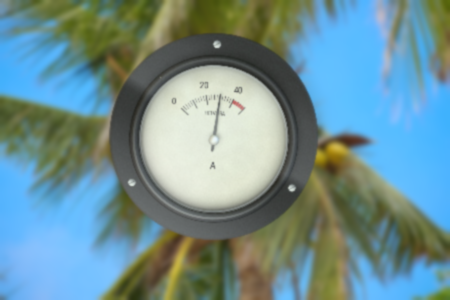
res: 30; A
